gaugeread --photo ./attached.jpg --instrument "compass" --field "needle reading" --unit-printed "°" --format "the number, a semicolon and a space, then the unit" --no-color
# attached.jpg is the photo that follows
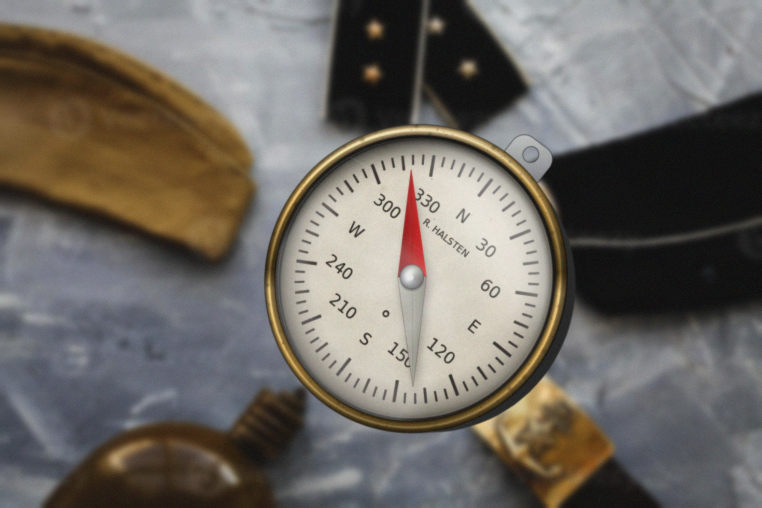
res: 320; °
